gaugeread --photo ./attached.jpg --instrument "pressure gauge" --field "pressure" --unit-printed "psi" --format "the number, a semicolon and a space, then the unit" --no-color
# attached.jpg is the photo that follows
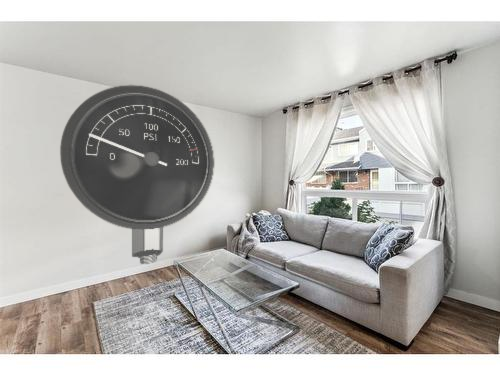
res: 20; psi
